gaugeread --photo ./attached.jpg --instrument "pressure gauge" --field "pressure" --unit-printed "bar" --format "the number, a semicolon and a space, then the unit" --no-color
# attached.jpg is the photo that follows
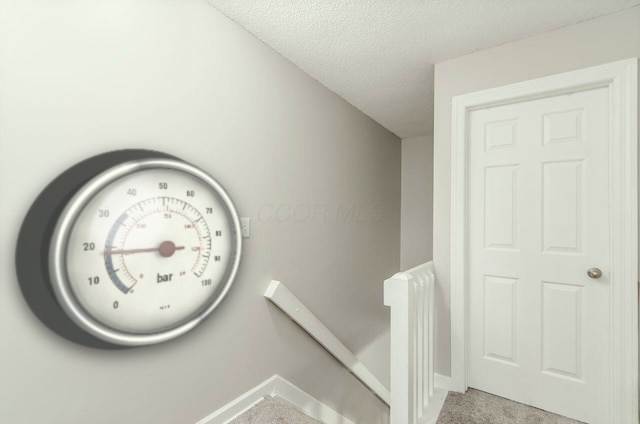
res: 18; bar
